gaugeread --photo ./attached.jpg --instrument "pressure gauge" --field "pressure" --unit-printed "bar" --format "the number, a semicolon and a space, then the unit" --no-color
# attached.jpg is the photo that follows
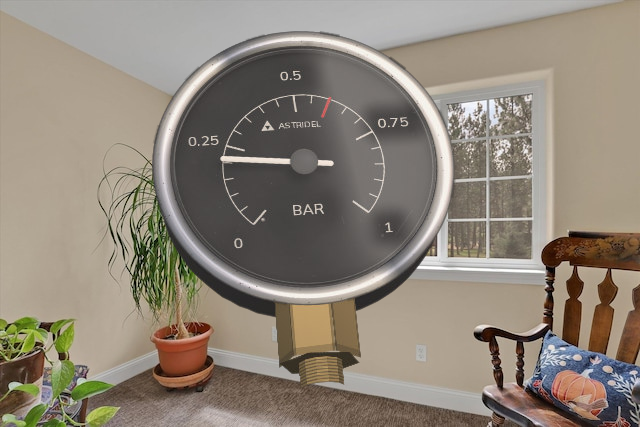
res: 0.2; bar
